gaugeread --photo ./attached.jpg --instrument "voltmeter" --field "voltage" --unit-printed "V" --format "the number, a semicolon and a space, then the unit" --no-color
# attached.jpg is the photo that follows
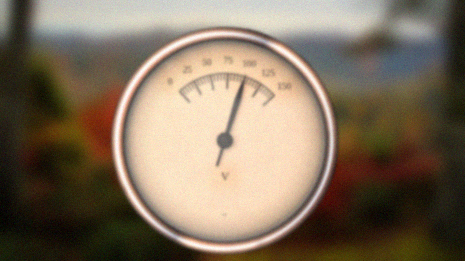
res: 100; V
